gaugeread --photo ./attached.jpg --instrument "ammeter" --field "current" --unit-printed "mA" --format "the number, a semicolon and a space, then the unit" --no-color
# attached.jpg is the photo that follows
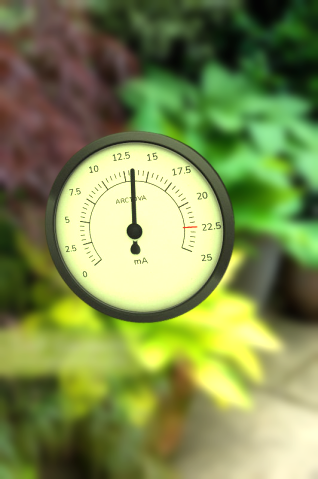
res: 13.5; mA
